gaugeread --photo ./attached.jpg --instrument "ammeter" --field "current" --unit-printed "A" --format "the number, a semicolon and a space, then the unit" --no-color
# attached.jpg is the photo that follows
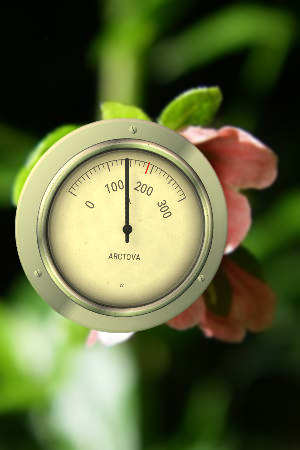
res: 140; A
